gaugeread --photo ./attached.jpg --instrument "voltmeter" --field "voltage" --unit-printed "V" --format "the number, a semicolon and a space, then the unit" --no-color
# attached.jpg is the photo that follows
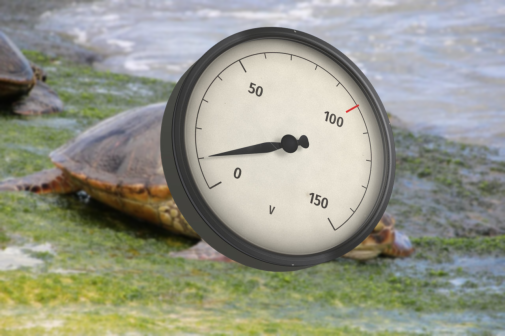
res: 10; V
